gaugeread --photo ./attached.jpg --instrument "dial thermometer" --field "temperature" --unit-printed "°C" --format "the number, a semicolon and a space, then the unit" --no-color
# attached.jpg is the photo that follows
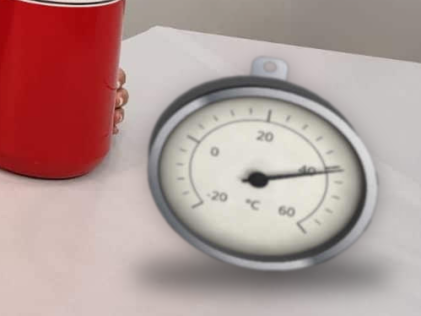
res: 40; °C
